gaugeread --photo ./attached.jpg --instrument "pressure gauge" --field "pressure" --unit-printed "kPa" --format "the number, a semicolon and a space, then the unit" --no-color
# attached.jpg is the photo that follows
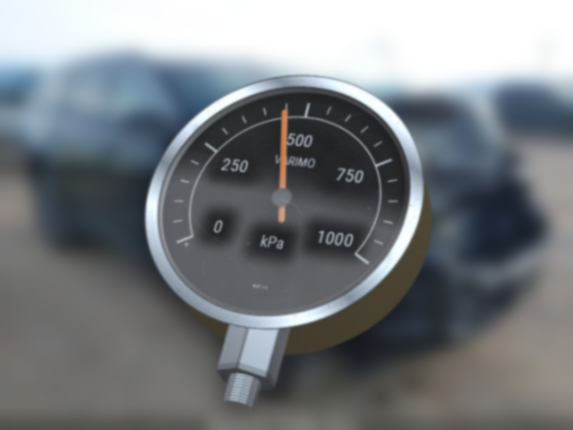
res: 450; kPa
